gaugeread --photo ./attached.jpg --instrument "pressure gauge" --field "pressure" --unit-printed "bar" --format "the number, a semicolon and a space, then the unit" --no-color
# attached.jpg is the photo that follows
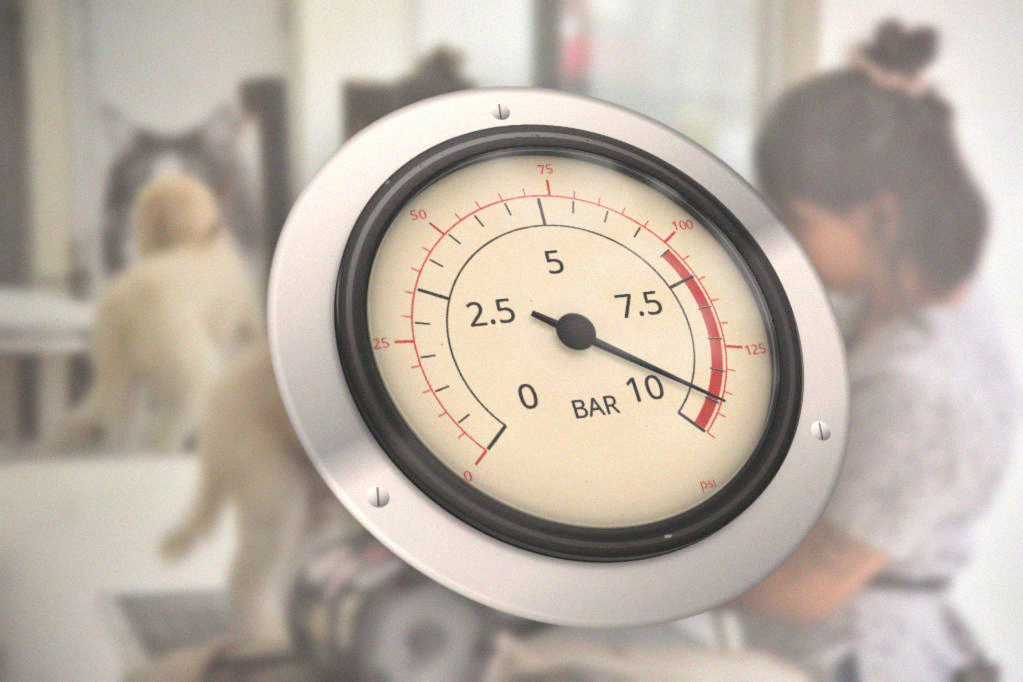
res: 9.5; bar
